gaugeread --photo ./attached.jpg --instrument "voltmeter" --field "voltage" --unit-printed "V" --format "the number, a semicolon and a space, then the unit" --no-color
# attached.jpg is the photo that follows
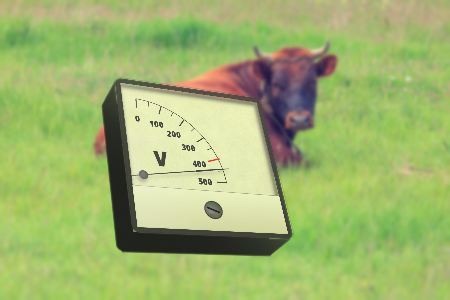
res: 450; V
